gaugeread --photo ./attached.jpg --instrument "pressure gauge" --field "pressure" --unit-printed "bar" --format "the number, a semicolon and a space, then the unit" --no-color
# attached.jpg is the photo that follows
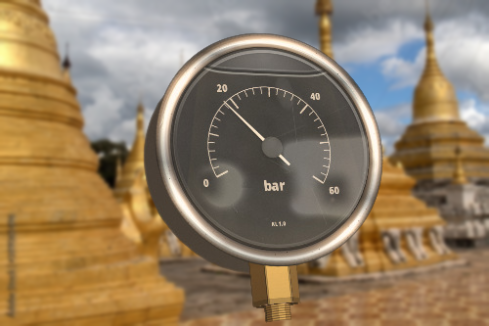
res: 18; bar
